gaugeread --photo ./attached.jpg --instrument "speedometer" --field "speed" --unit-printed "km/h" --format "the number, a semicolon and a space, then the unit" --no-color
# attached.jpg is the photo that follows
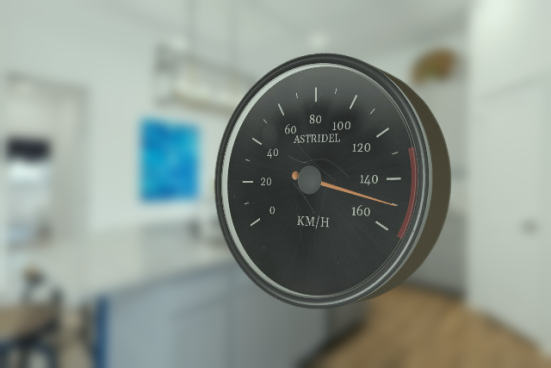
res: 150; km/h
